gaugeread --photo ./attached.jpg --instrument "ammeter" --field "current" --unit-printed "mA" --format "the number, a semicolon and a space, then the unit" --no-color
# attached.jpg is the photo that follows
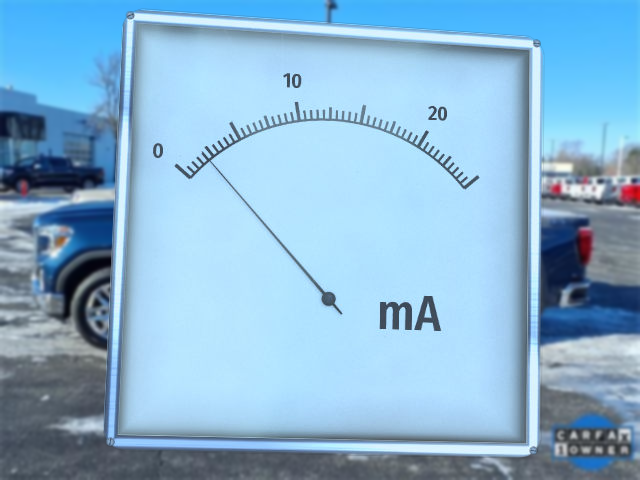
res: 2; mA
